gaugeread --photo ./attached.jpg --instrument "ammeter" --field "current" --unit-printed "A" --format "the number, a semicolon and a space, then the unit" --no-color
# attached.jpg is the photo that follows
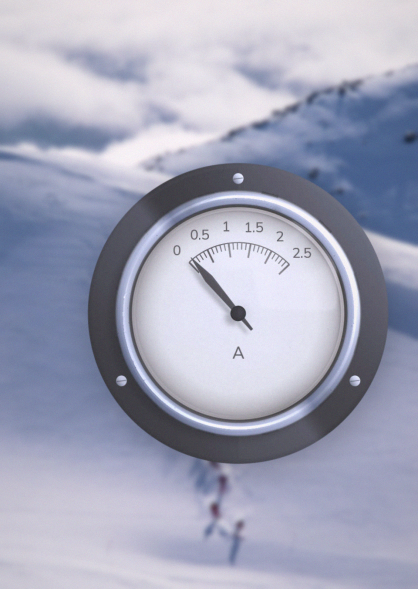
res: 0.1; A
